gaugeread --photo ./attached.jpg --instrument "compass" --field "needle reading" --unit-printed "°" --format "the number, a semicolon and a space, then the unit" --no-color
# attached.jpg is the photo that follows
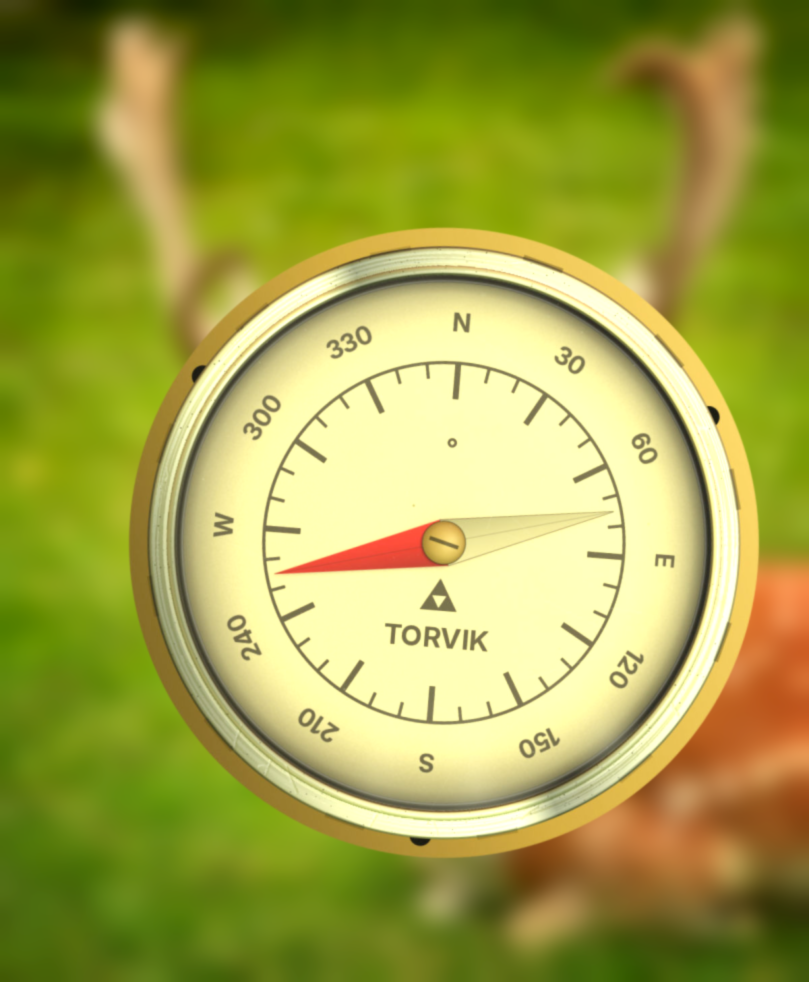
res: 255; °
